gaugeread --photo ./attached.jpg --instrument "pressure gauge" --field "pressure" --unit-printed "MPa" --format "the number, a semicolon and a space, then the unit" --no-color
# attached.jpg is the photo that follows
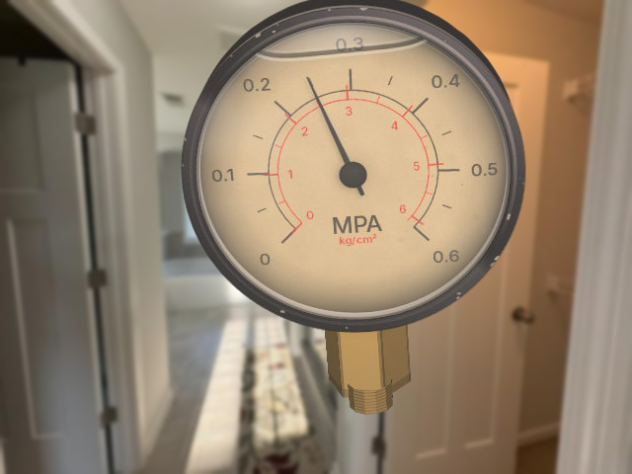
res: 0.25; MPa
